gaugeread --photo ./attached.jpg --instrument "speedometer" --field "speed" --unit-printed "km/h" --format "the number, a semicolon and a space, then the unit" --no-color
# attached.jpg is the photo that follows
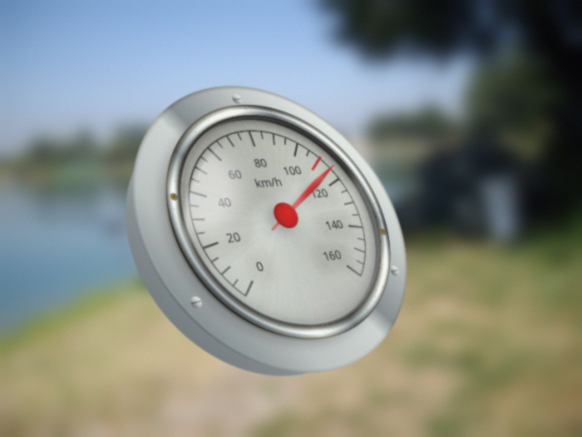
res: 115; km/h
